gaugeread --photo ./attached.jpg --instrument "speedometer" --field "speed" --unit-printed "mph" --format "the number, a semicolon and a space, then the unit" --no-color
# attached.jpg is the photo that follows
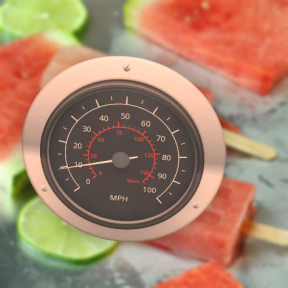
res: 10; mph
